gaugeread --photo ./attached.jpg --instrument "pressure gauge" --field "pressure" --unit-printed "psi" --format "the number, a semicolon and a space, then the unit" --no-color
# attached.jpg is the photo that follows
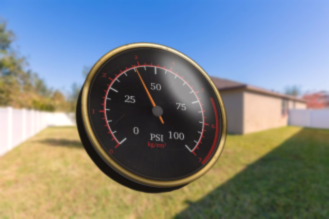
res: 40; psi
